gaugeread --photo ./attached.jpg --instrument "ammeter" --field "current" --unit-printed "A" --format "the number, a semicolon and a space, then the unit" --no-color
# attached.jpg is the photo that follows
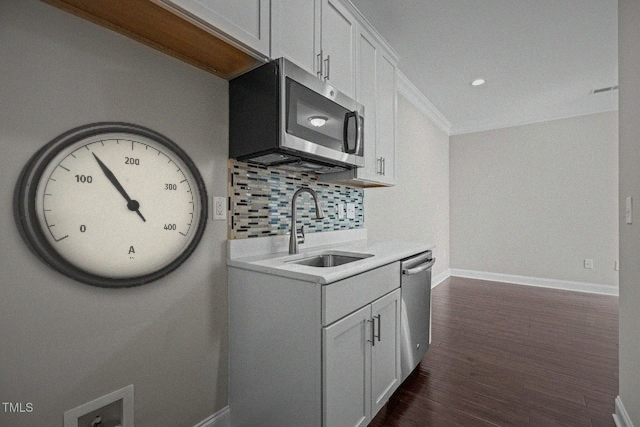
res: 140; A
